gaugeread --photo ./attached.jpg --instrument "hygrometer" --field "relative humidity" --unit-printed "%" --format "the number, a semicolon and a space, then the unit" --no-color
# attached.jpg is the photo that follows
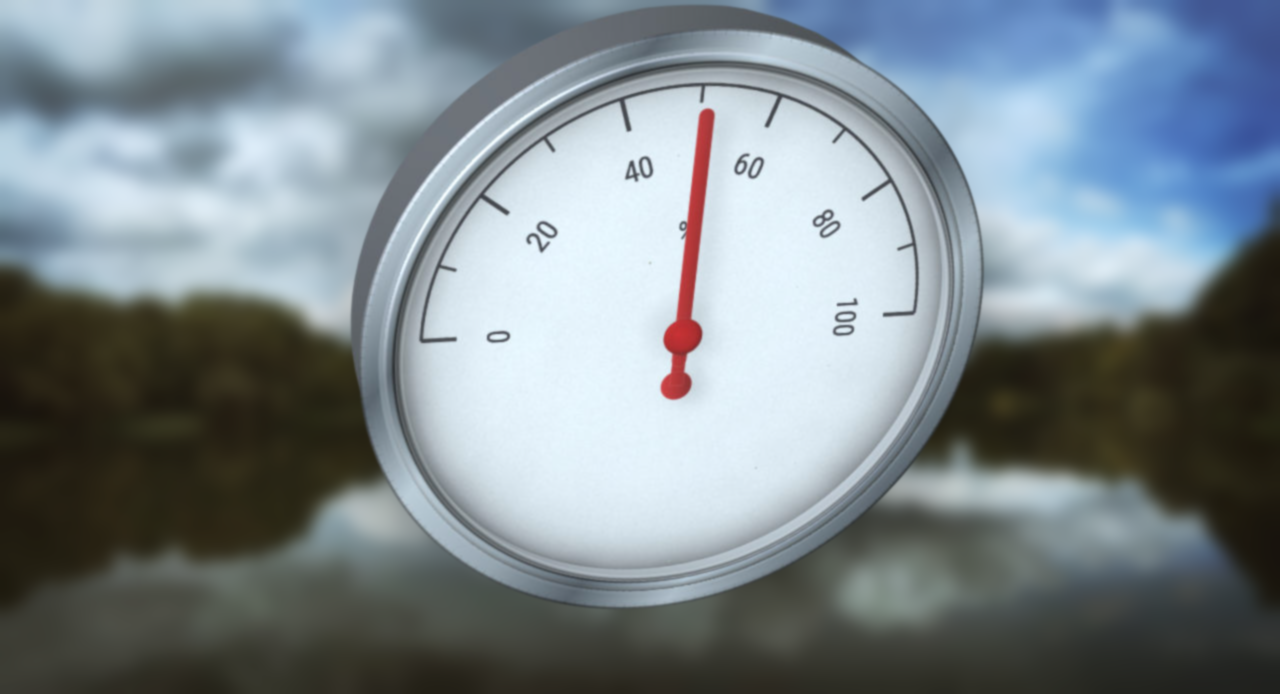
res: 50; %
